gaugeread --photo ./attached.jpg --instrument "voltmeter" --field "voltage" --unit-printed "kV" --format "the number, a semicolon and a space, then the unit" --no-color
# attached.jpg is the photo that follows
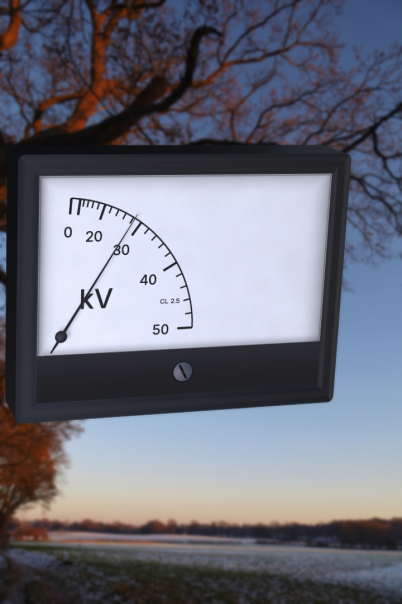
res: 28; kV
